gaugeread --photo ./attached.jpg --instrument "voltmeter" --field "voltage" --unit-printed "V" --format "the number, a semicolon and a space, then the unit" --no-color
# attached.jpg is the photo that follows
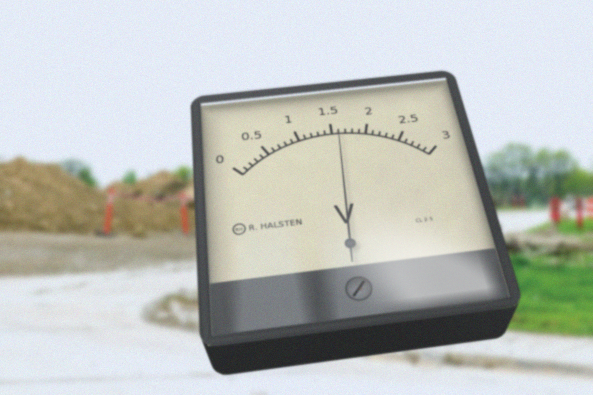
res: 1.6; V
